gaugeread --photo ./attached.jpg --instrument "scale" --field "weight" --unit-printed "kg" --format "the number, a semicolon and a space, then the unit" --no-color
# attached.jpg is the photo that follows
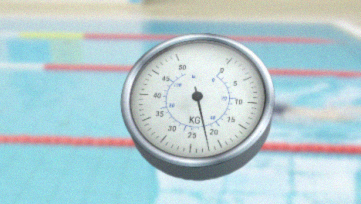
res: 22; kg
